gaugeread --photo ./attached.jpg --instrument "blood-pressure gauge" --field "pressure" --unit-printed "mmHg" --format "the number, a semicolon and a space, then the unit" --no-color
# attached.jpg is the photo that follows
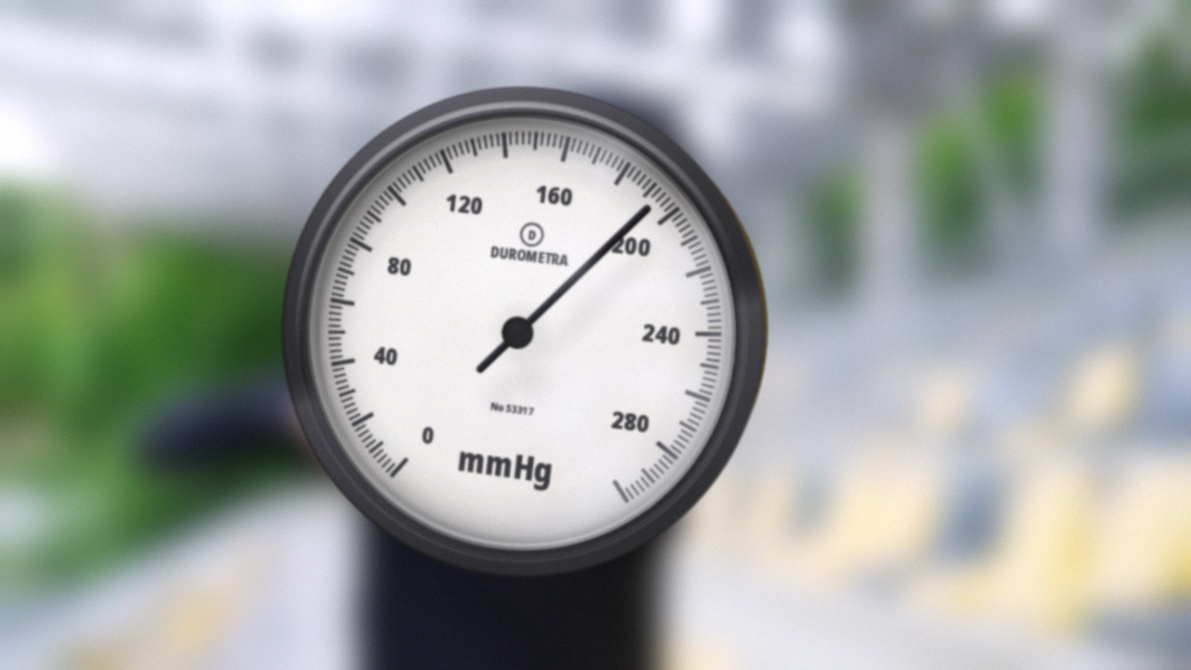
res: 194; mmHg
